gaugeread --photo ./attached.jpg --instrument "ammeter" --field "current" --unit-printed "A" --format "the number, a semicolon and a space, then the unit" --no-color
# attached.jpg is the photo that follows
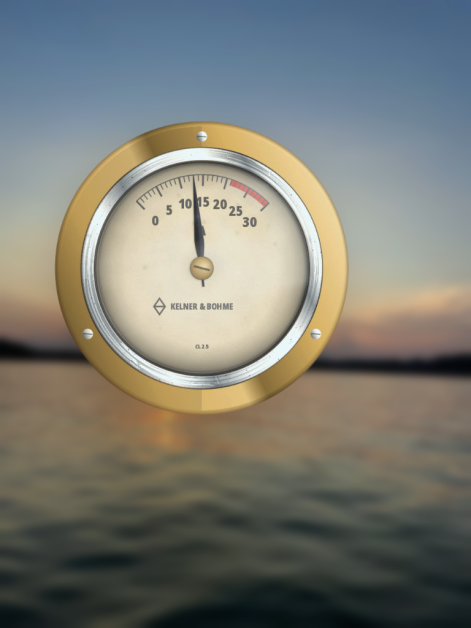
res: 13; A
